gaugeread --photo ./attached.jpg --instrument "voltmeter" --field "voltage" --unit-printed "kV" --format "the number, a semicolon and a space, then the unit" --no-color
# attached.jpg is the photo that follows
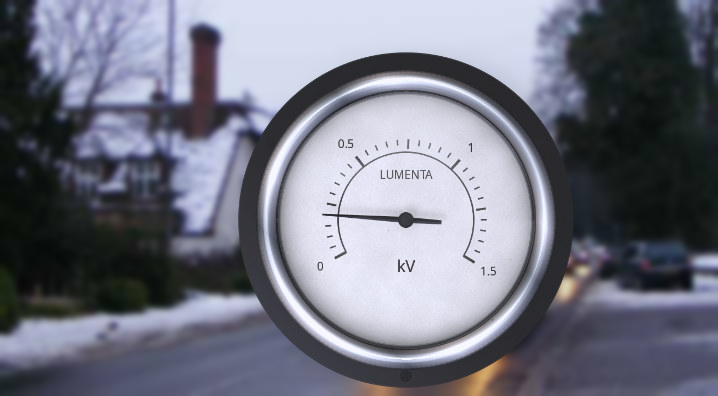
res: 0.2; kV
